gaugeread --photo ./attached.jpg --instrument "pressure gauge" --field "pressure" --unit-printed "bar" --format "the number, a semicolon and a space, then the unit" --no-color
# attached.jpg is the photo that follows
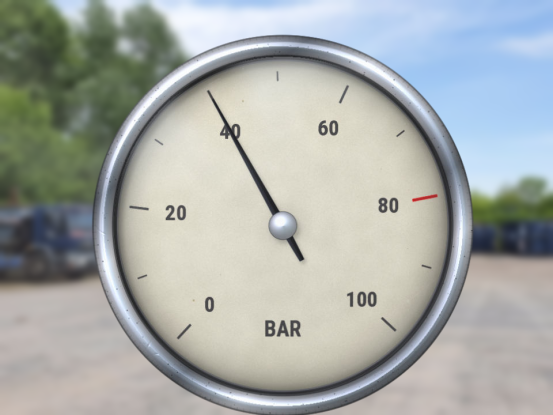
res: 40; bar
